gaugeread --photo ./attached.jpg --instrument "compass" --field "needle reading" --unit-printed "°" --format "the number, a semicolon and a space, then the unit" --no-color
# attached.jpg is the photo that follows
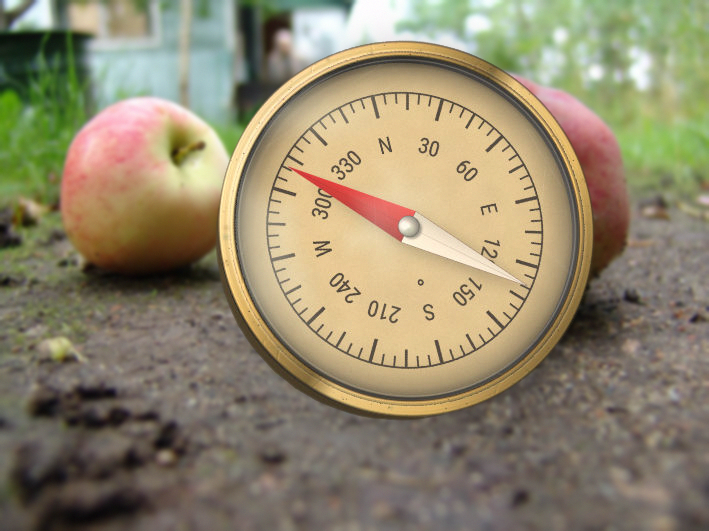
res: 310; °
